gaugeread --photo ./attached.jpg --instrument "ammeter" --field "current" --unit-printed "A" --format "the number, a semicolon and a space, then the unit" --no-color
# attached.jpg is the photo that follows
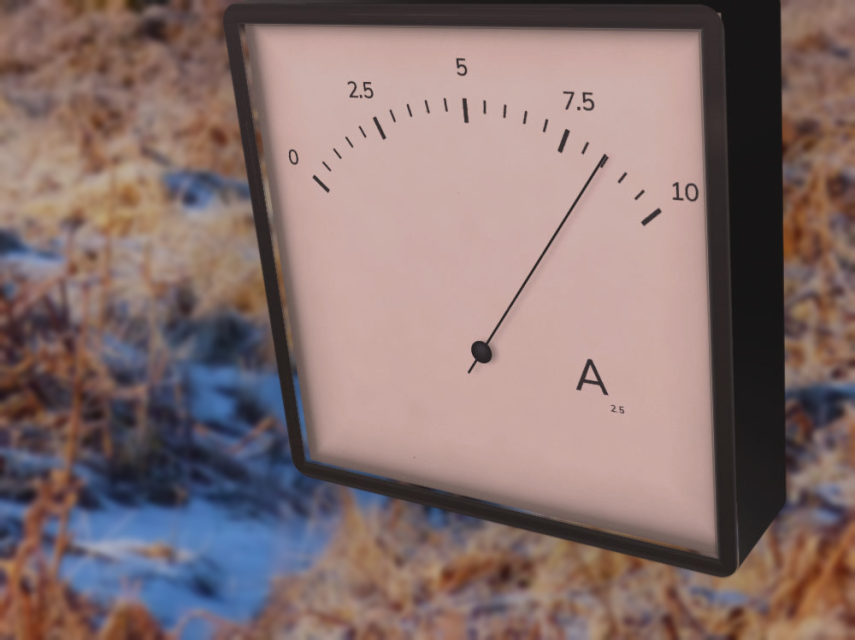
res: 8.5; A
